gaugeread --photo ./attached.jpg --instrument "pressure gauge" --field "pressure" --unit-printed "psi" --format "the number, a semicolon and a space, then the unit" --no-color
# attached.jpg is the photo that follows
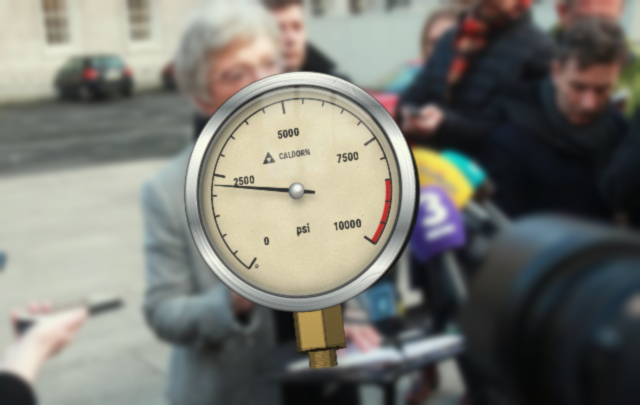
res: 2250; psi
